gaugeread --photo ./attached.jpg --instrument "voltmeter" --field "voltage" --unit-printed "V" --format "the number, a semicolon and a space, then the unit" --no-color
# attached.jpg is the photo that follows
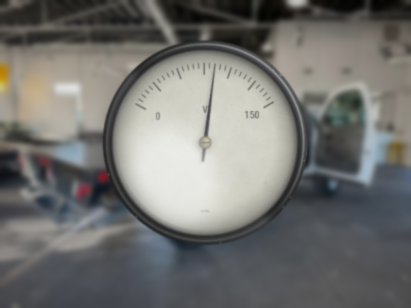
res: 85; V
